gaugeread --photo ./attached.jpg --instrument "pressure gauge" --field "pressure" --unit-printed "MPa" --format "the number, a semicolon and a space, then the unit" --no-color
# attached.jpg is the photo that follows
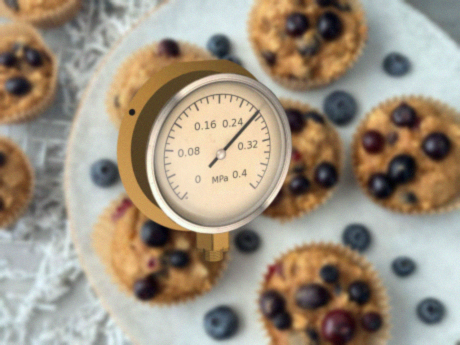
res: 0.27; MPa
